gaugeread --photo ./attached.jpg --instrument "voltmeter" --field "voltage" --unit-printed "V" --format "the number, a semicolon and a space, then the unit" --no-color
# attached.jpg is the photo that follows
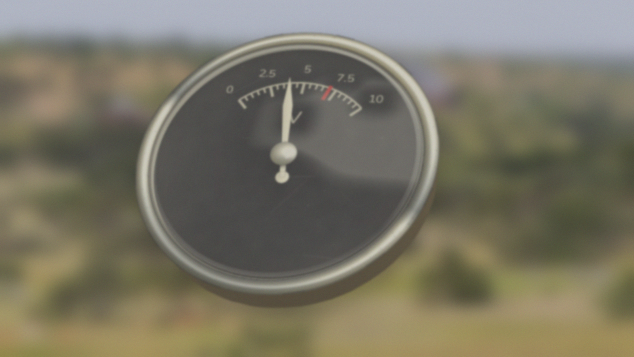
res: 4; V
